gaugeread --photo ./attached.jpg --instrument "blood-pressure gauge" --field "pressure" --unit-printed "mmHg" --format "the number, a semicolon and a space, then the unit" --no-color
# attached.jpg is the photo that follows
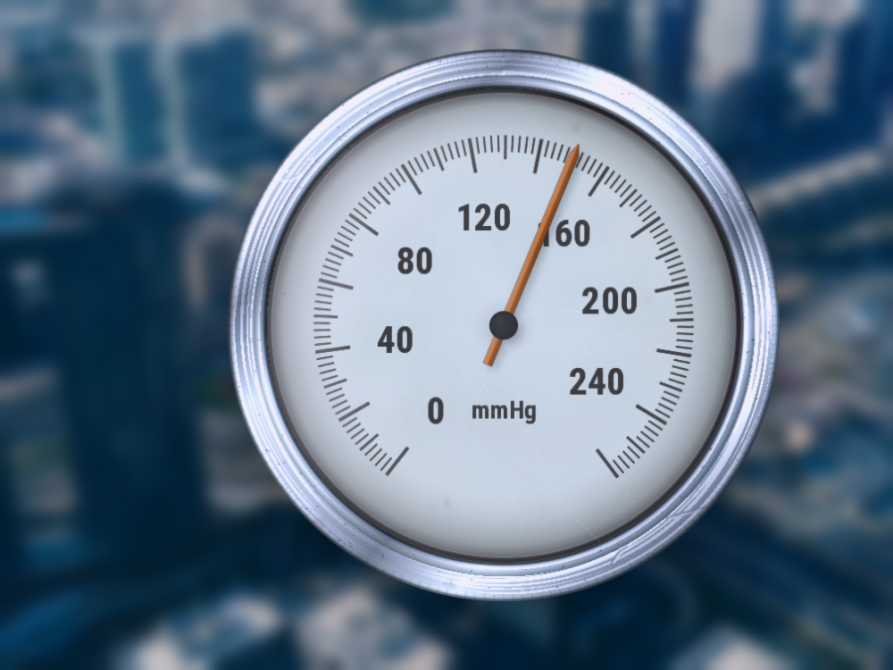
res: 150; mmHg
